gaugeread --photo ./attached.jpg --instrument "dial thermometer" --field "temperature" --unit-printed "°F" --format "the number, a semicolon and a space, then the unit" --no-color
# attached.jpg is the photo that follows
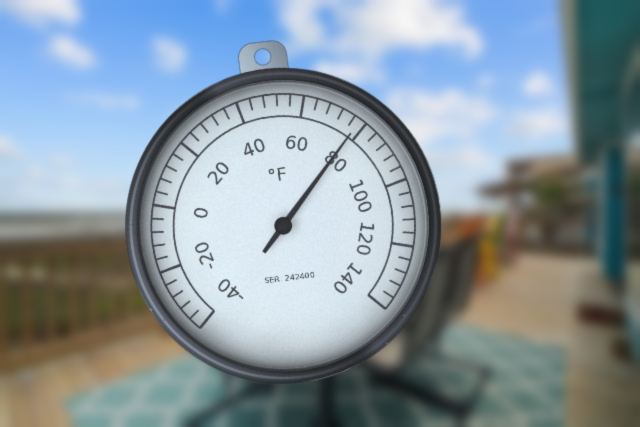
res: 78; °F
